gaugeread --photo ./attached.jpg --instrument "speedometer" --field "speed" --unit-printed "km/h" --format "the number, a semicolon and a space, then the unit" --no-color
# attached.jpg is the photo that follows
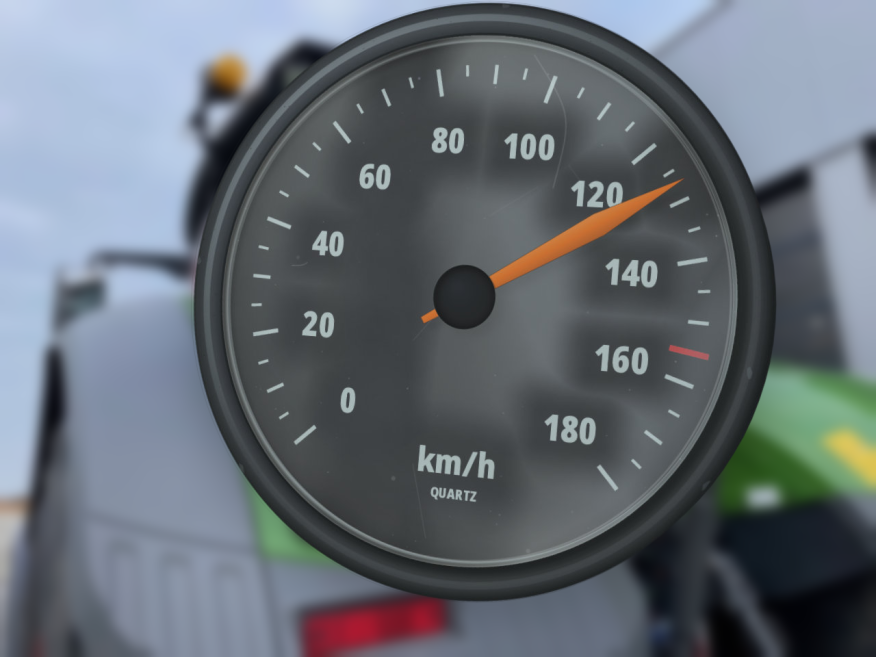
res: 127.5; km/h
